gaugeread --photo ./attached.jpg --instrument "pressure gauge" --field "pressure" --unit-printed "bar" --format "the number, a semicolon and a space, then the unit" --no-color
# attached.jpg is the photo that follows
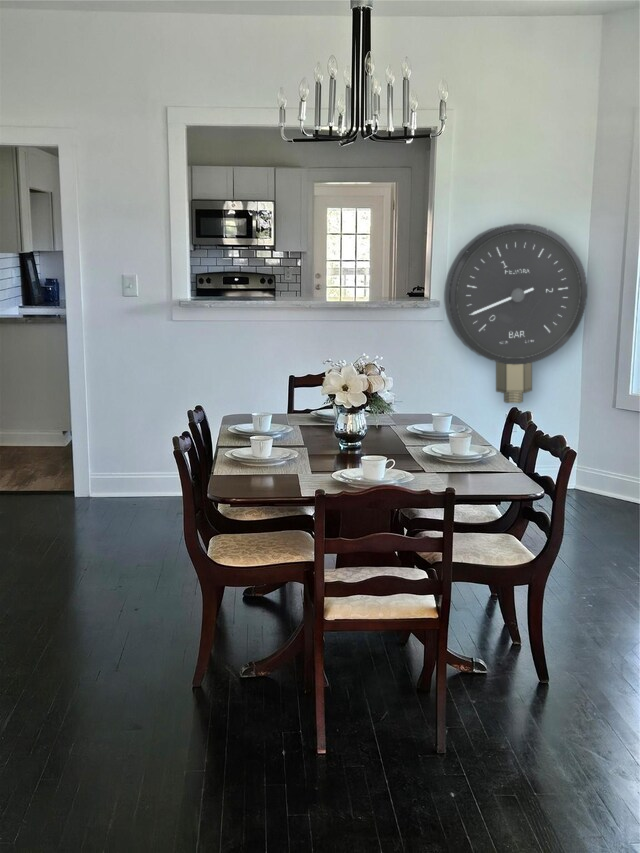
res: 0.2; bar
